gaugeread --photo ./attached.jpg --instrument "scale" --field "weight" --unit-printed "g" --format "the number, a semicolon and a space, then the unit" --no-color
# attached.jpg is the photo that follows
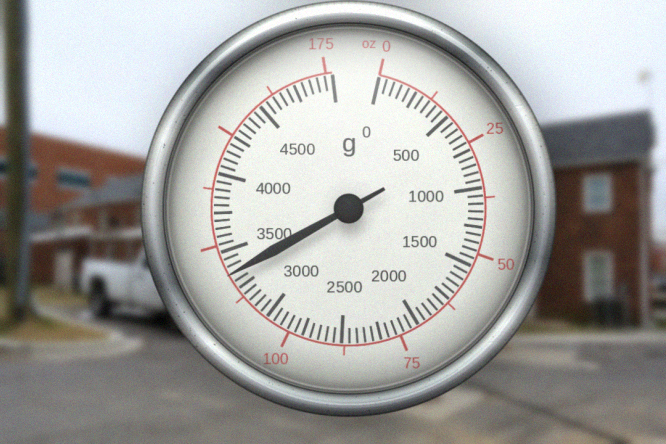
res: 3350; g
